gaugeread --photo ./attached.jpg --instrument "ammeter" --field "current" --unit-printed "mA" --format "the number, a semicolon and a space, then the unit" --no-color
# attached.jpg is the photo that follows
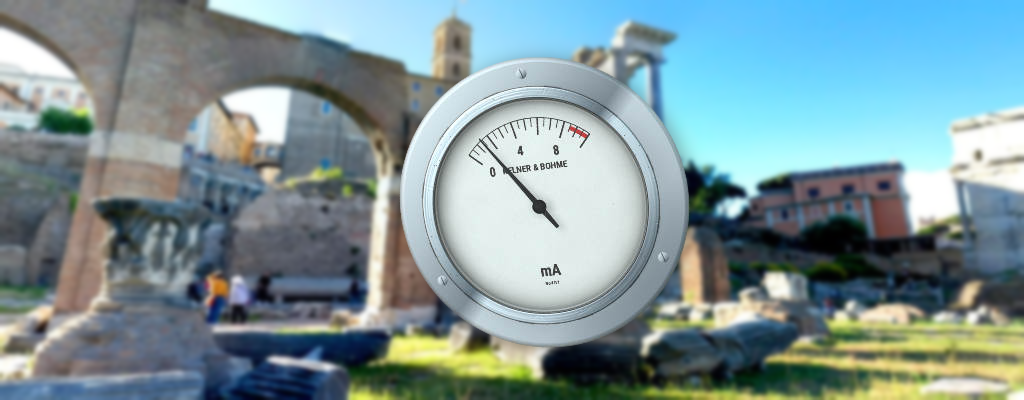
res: 1.5; mA
